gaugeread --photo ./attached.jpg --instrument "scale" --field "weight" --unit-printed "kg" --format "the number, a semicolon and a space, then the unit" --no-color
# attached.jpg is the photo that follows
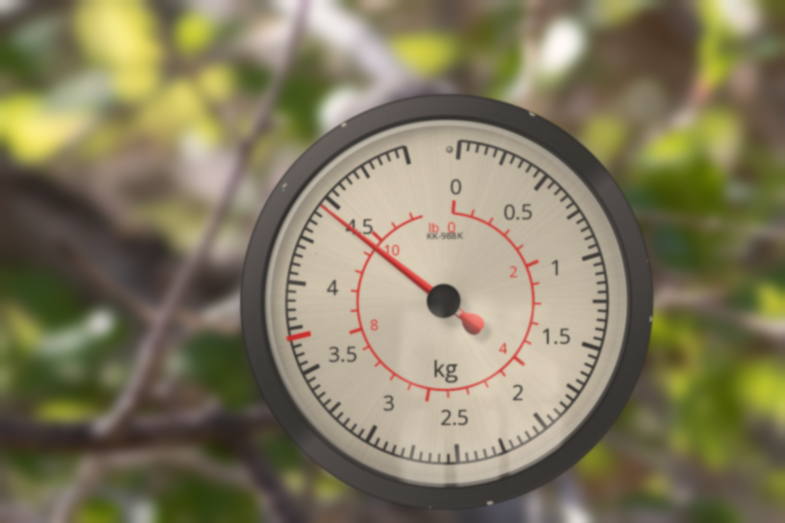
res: 4.45; kg
